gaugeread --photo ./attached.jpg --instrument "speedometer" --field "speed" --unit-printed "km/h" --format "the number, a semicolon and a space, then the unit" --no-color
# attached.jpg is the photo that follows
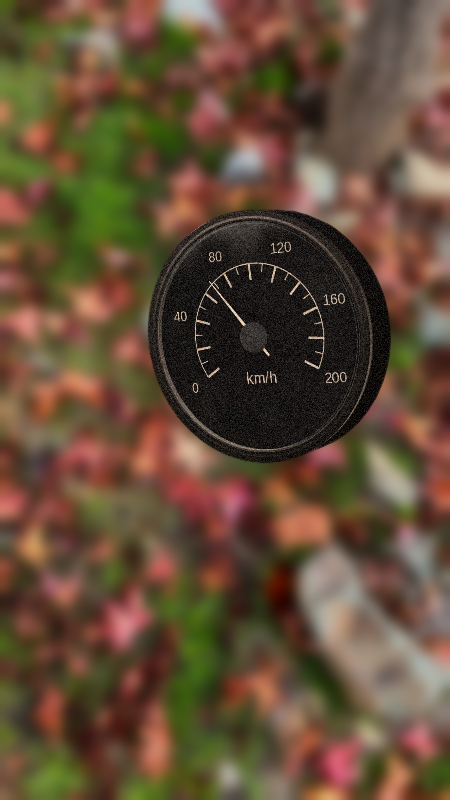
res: 70; km/h
